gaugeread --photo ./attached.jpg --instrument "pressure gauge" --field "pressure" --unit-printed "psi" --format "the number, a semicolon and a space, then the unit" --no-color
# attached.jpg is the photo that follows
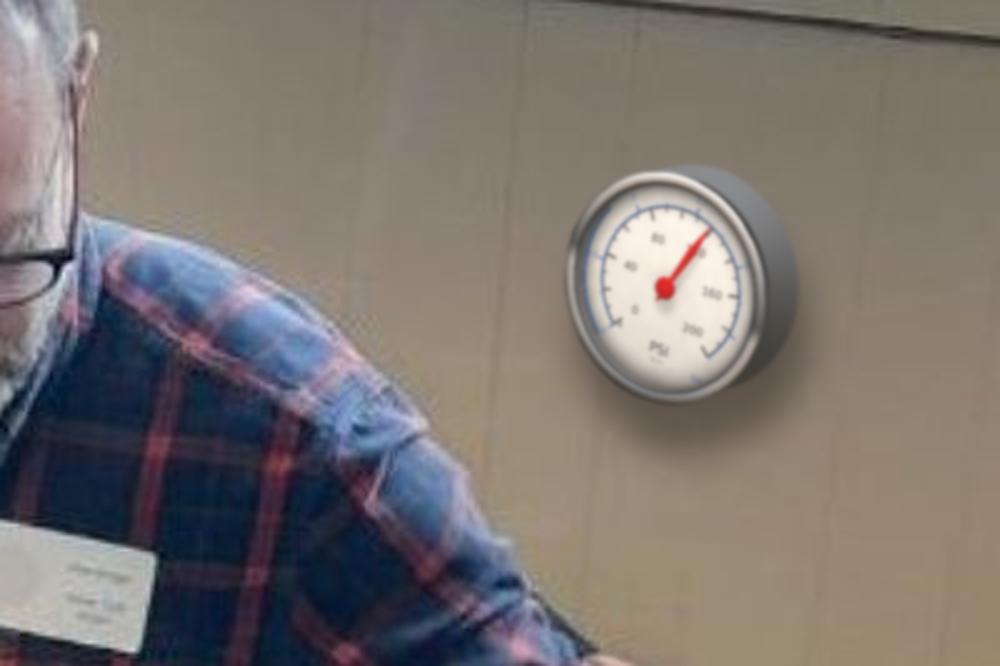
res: 120; psi
